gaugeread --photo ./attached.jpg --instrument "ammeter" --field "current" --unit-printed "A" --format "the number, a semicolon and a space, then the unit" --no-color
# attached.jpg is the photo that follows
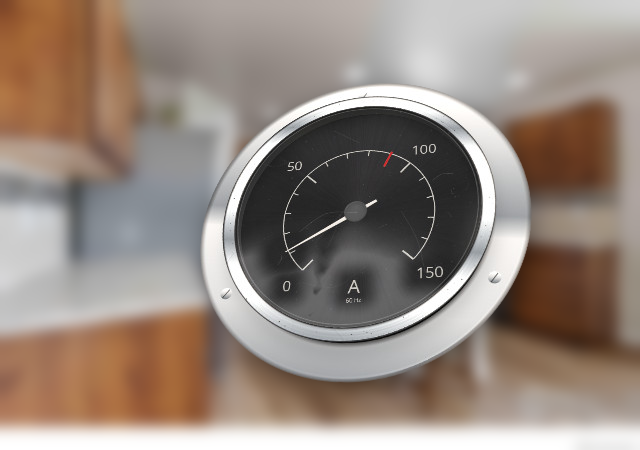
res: 10; A
